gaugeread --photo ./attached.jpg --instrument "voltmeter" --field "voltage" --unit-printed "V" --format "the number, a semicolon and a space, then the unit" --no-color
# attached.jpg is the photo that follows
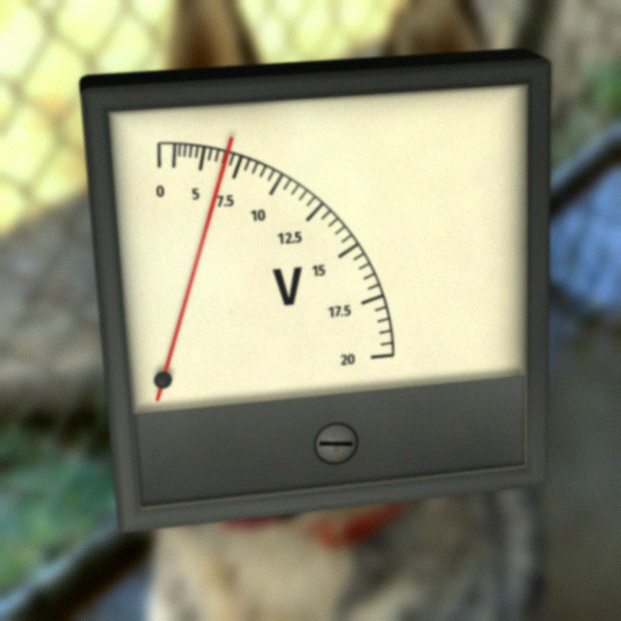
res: 6.5; V
